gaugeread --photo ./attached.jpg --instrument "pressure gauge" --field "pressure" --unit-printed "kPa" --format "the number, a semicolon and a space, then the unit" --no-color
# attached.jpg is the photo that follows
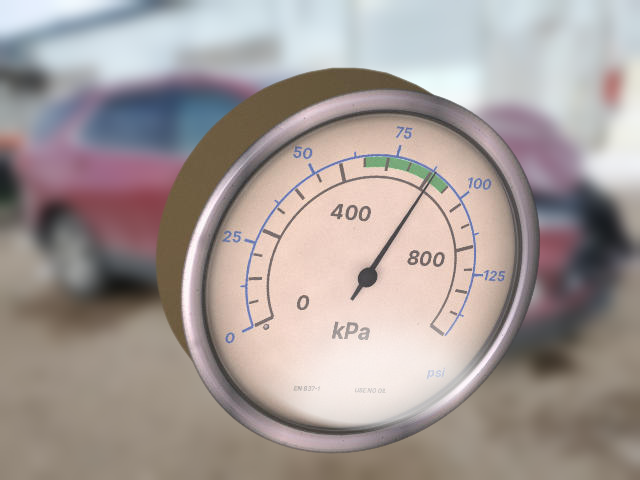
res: 600; kPa
